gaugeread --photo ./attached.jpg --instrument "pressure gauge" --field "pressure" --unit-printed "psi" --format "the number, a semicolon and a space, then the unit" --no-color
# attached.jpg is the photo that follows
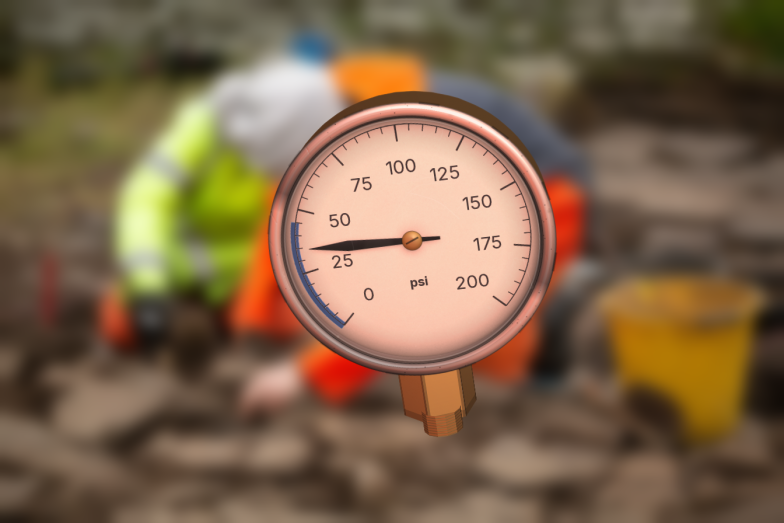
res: 35; psi
